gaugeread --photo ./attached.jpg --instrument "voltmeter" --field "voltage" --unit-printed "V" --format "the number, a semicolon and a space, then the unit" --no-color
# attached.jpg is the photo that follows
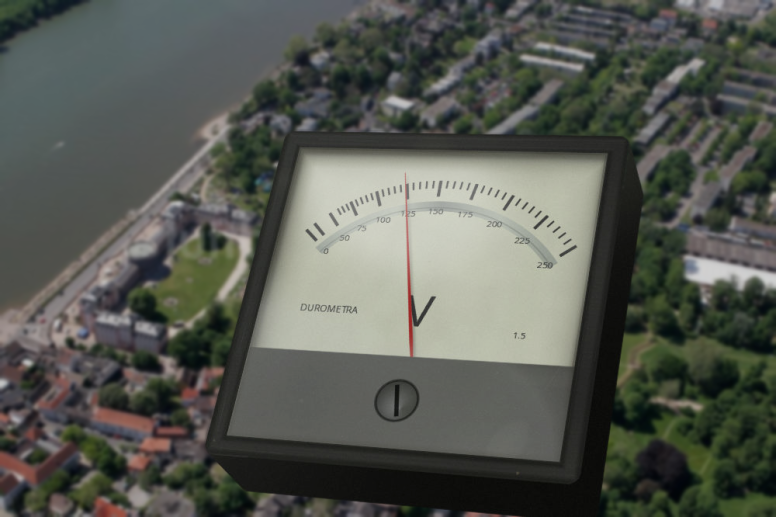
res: 125; V
